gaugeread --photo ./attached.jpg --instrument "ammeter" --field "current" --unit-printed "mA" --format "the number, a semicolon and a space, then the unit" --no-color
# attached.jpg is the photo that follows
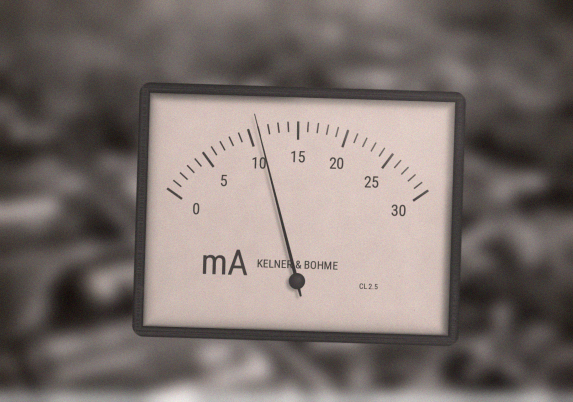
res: 11; mA
